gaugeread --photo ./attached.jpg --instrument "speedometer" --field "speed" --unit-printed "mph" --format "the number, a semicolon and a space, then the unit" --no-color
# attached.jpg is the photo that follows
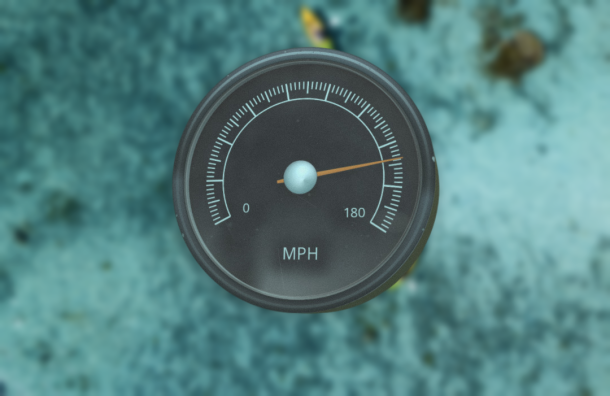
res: 148; mph
